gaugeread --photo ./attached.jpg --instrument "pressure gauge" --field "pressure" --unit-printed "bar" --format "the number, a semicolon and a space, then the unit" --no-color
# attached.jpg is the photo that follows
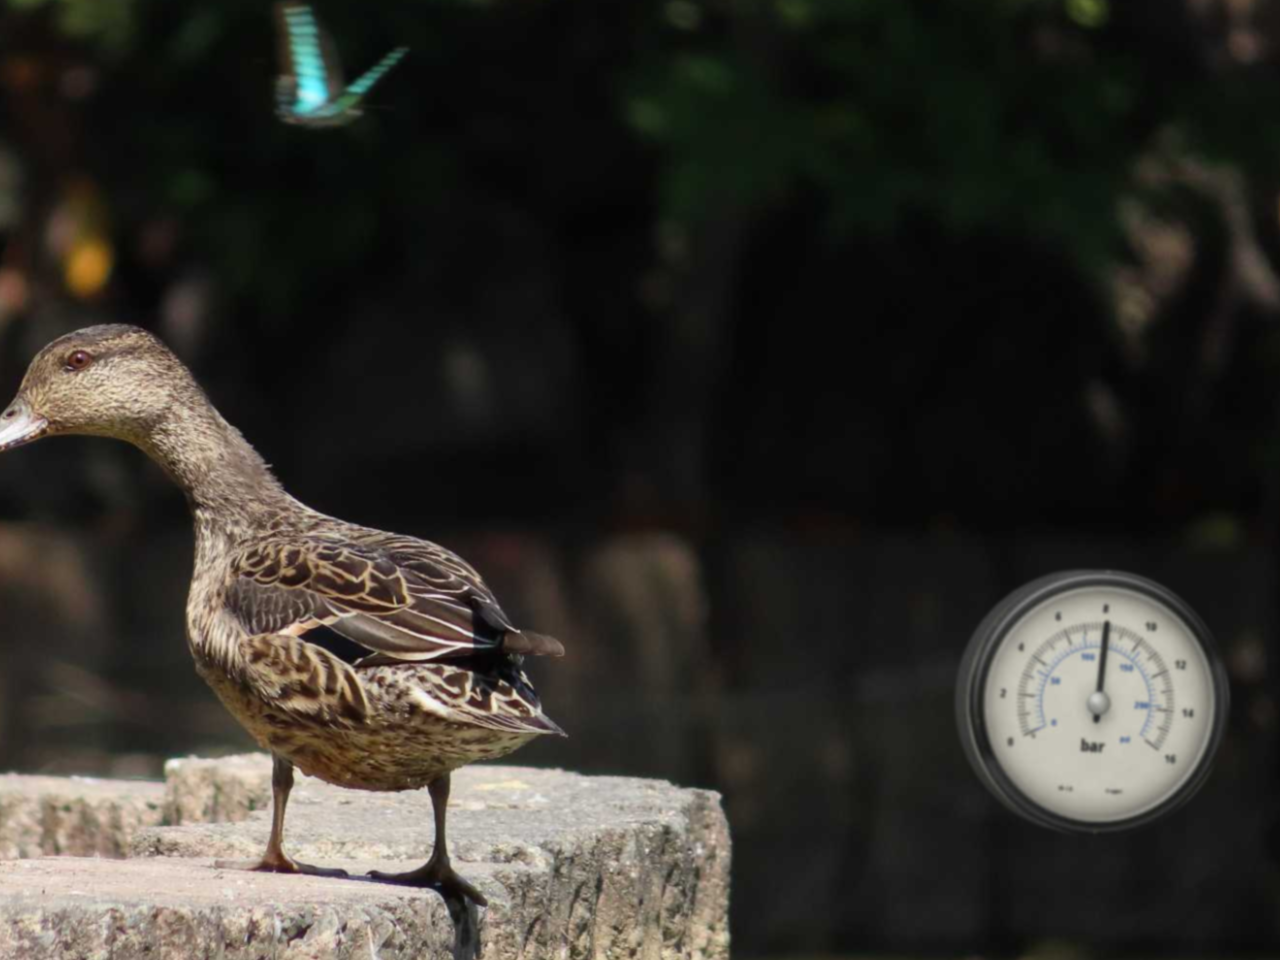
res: 8; bar
